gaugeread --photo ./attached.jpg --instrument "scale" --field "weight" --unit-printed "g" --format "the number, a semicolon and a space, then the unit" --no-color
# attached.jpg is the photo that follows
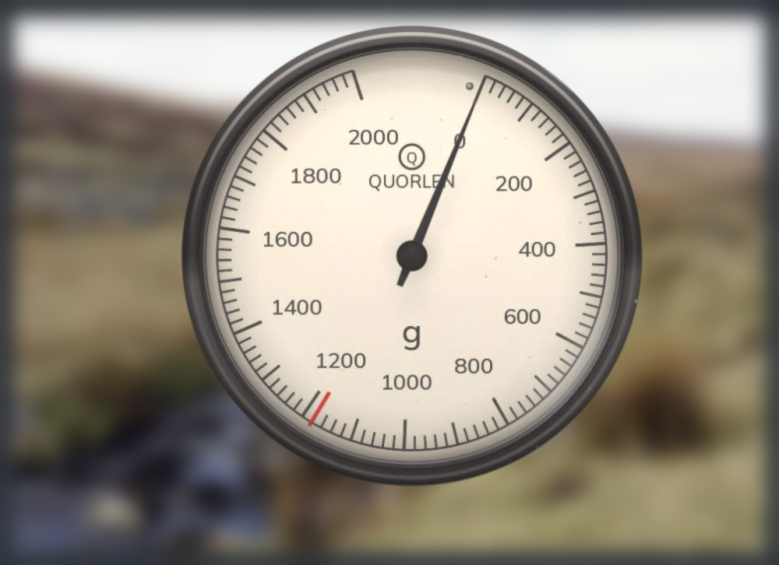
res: 0; g
